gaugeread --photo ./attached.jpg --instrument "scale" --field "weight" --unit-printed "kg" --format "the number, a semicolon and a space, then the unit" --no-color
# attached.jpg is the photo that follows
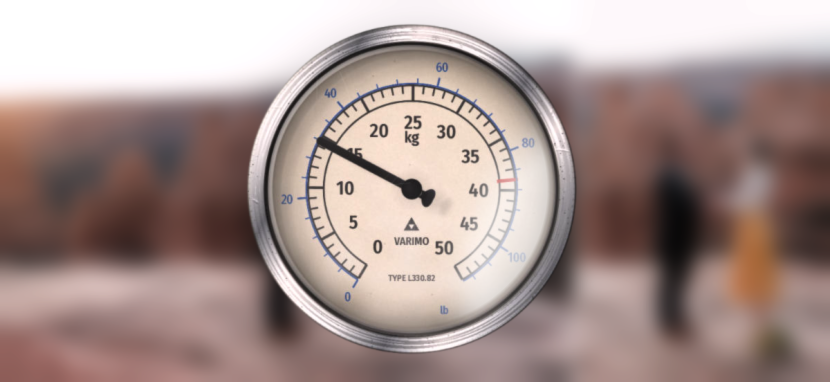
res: 14.5; kg
